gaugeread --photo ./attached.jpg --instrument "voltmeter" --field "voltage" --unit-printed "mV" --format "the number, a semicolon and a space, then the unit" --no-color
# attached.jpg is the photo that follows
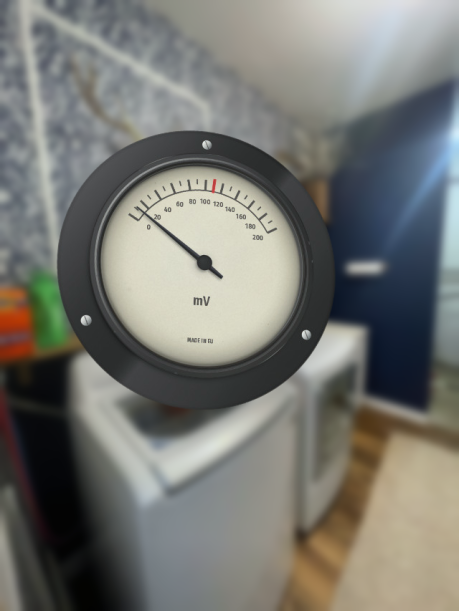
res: 10; mV
